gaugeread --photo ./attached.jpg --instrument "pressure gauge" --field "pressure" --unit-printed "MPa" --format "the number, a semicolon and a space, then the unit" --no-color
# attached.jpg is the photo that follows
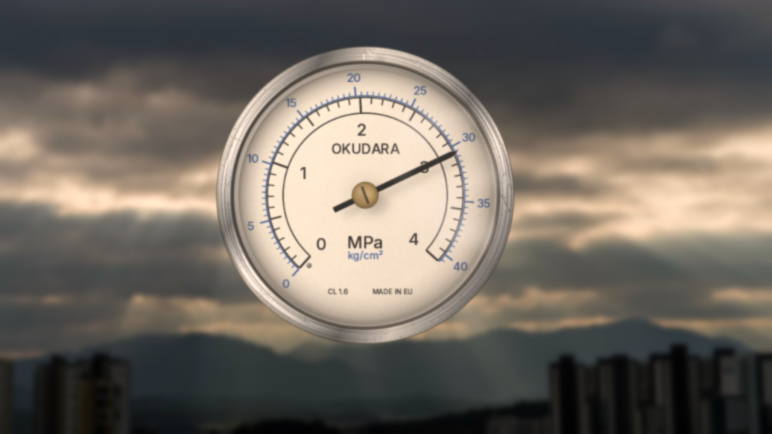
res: 3; MPa
